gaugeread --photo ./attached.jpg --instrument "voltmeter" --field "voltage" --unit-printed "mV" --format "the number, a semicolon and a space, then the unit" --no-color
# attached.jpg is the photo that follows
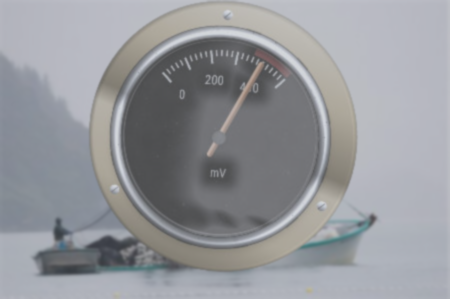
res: 400; mV
